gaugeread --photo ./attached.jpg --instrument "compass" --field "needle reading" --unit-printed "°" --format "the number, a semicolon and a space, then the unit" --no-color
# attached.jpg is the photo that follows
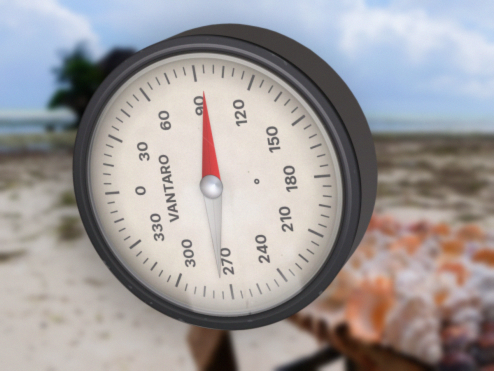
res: 95; °
